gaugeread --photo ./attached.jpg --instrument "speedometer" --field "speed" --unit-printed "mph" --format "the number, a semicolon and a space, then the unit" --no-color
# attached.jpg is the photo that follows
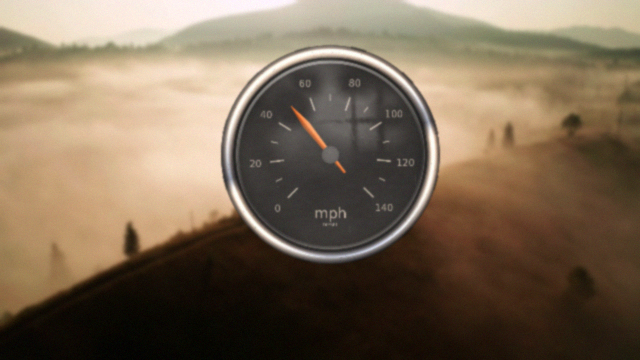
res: 50; mph
